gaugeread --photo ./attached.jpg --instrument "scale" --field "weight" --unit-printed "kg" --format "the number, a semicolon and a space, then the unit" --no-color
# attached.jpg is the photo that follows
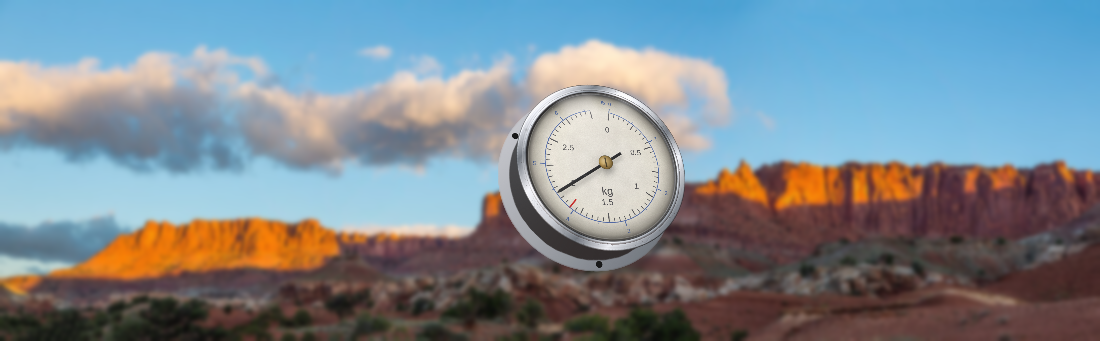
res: 2; kg
